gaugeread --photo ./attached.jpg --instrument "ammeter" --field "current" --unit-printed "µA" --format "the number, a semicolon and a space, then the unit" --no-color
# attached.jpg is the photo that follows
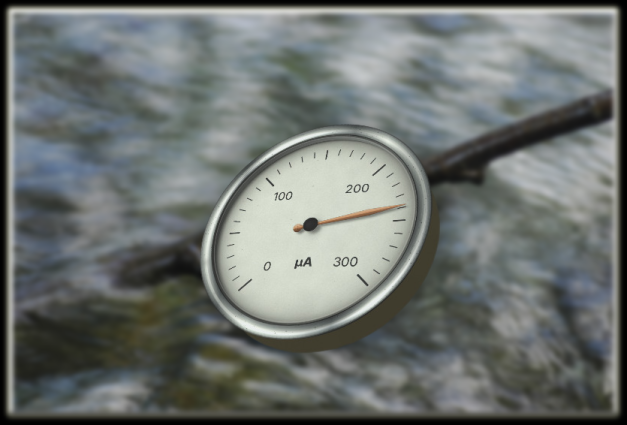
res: 240; µA
